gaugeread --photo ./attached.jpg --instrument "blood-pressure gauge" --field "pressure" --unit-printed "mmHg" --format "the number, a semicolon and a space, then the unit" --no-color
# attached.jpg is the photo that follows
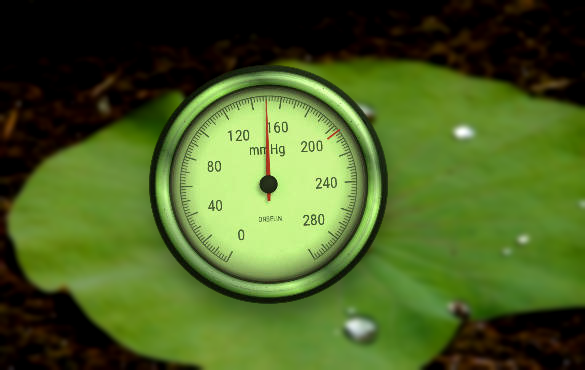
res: 150; mmHg
